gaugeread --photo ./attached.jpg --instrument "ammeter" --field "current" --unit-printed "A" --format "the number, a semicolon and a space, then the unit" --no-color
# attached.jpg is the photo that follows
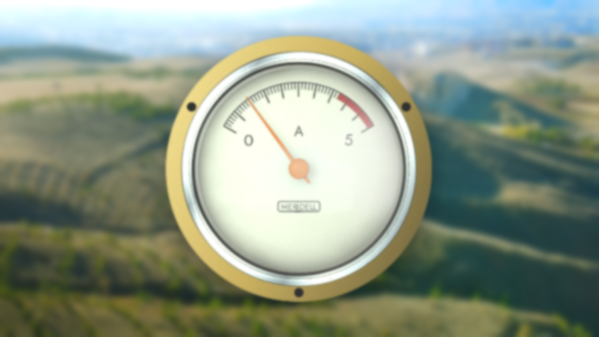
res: 1; A
